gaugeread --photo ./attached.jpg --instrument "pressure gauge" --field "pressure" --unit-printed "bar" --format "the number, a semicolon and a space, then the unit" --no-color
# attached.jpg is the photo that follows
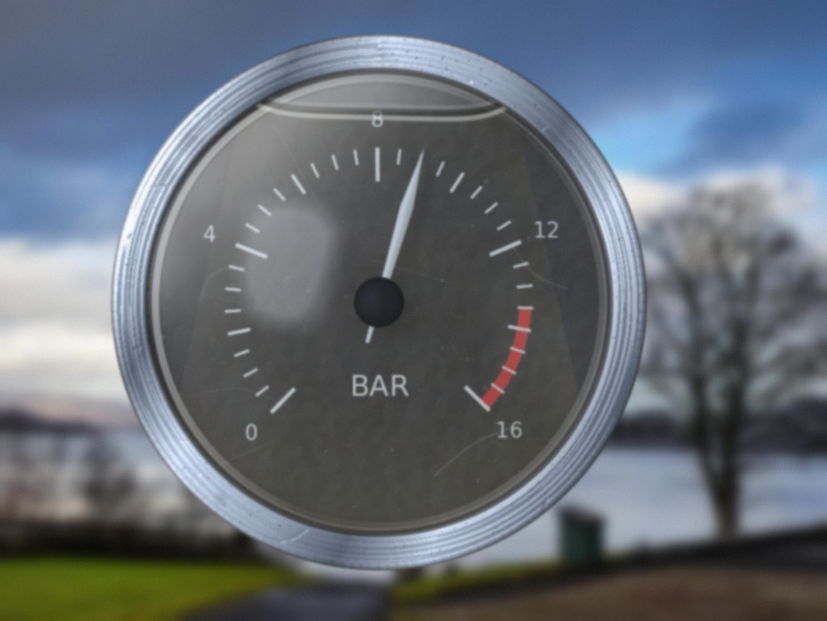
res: 9; bar
